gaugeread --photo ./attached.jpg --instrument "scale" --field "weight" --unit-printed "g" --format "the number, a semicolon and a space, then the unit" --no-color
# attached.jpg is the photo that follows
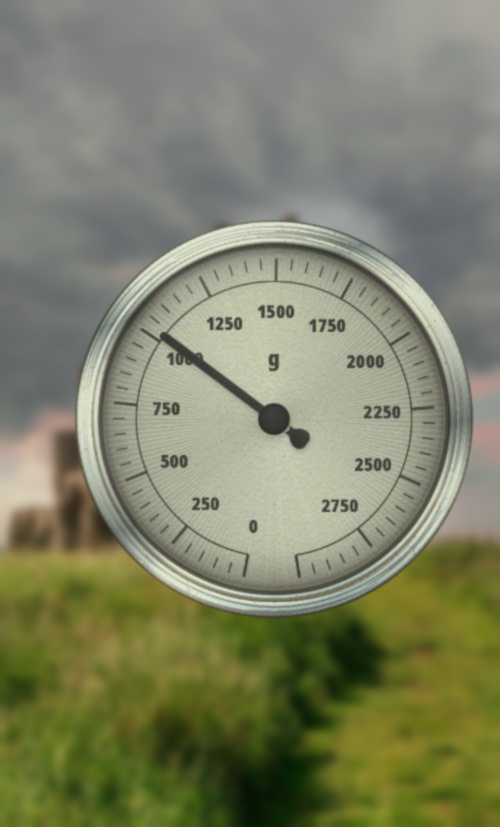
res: 1025; g
